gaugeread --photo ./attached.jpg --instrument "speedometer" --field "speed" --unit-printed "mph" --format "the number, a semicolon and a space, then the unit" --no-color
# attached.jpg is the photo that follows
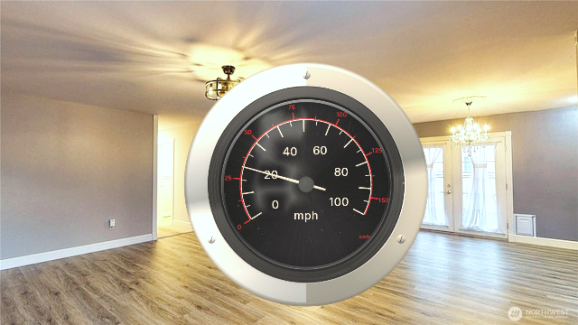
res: 20; mph
